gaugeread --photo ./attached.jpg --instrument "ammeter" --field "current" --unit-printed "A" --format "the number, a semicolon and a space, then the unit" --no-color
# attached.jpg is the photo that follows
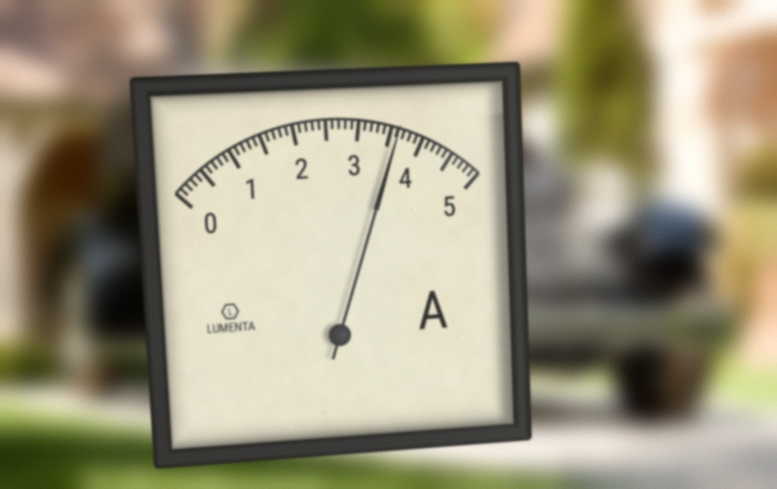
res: 3.6; A
